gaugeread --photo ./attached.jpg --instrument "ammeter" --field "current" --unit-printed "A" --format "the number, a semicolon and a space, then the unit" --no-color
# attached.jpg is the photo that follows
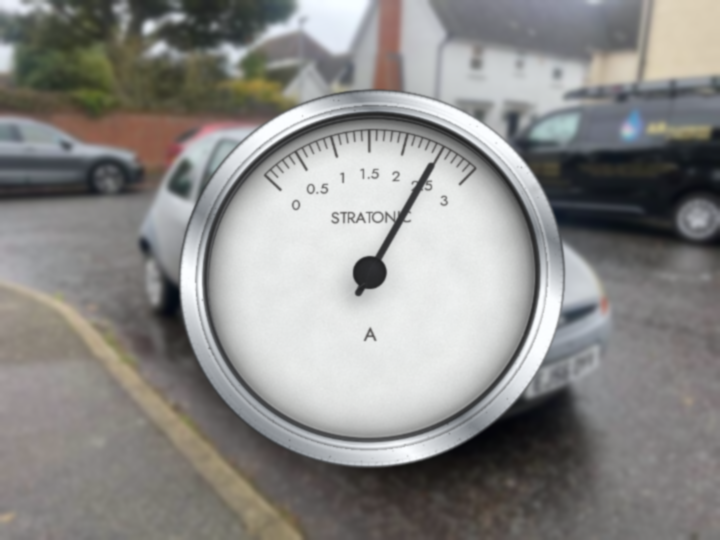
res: 2.5; A
